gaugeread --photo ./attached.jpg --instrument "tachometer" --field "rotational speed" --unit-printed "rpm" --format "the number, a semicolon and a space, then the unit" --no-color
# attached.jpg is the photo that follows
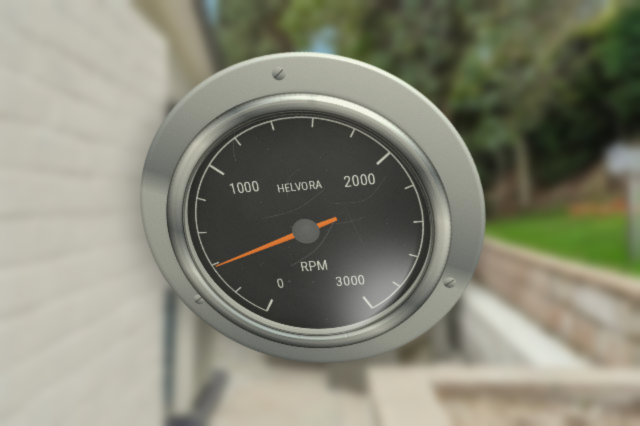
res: 400; rpm
